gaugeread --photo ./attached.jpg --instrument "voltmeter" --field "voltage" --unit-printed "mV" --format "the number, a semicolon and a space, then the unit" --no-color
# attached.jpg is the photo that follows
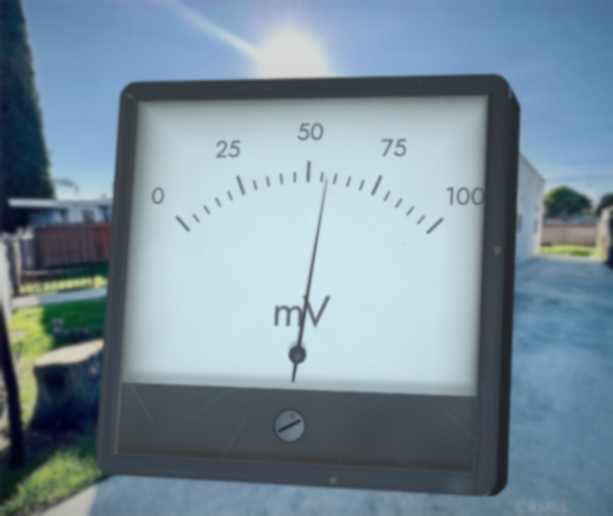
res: 57.5; mV
